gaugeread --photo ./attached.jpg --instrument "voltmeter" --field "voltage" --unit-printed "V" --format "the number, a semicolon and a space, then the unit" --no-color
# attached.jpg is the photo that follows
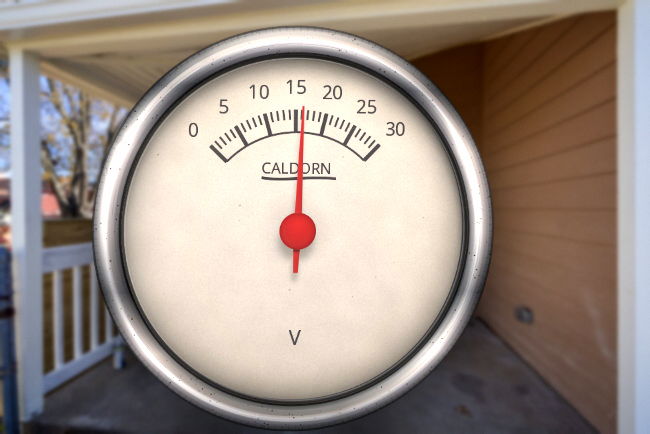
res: 16; V
